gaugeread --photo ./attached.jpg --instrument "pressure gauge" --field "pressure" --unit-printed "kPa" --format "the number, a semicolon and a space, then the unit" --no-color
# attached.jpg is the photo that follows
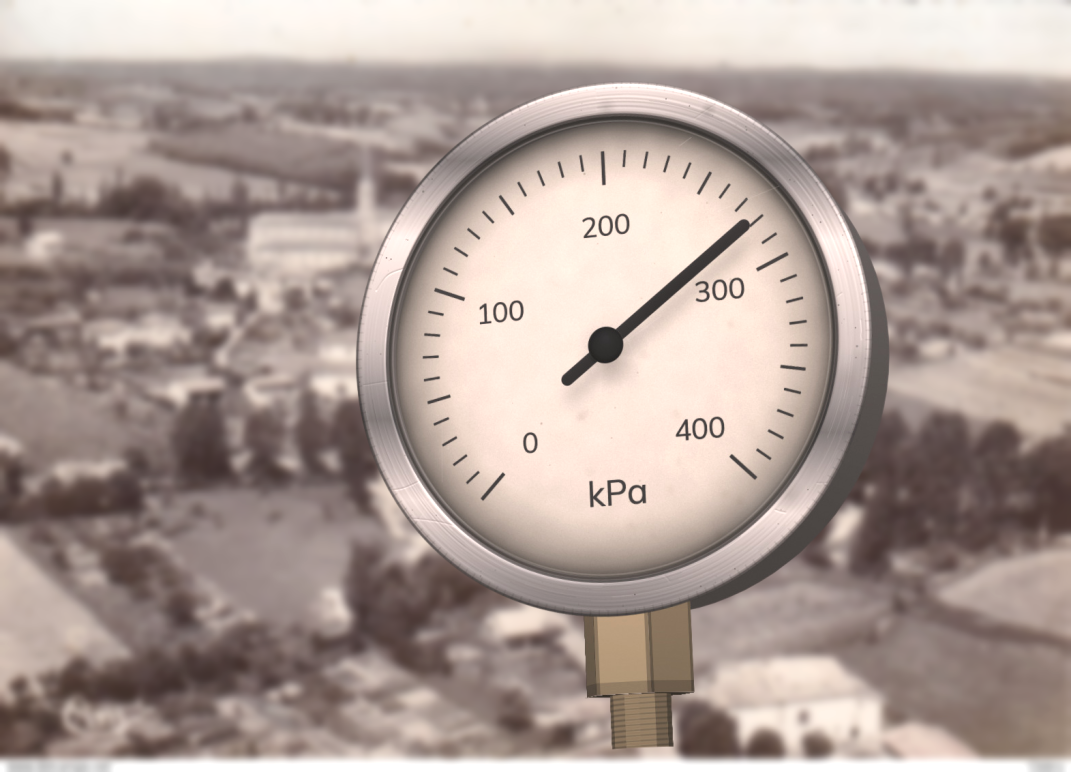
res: 280; kPa
